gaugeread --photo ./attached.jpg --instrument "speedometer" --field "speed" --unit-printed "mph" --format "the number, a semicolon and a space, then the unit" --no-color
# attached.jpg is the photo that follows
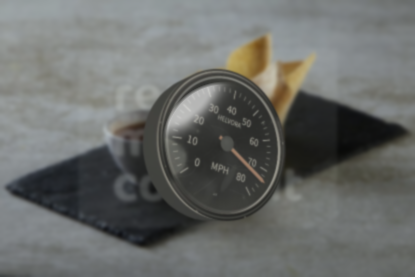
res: 74; mph
